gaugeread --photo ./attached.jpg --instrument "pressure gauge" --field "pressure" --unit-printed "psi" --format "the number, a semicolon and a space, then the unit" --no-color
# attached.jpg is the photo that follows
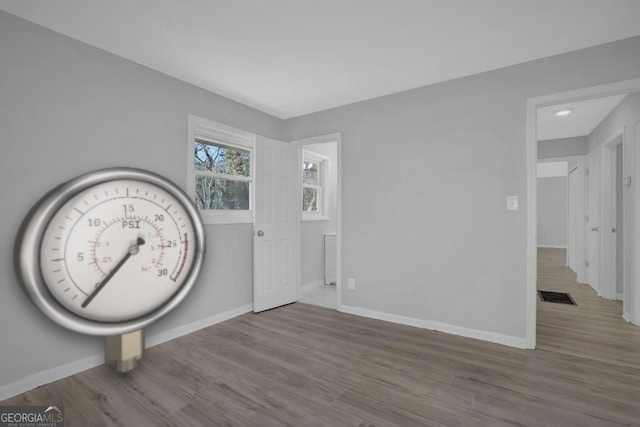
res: 0; psi
